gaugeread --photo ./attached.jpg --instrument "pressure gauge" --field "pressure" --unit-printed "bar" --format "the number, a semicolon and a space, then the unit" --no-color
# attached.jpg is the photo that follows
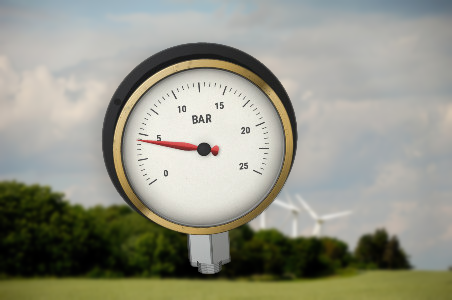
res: 4.5; bar
